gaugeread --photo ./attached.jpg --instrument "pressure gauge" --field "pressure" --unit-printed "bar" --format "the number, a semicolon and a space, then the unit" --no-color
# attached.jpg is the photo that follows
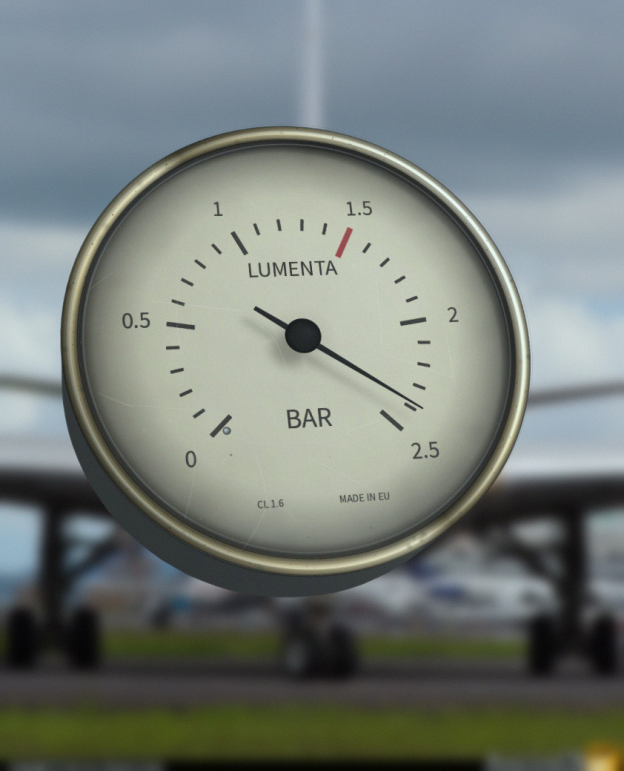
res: 2.4; bar
